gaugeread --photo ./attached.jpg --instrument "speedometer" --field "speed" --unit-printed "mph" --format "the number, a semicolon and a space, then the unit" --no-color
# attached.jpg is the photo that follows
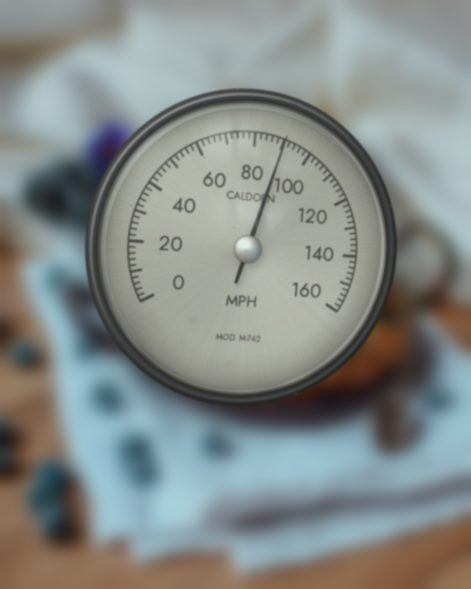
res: 90; mph
